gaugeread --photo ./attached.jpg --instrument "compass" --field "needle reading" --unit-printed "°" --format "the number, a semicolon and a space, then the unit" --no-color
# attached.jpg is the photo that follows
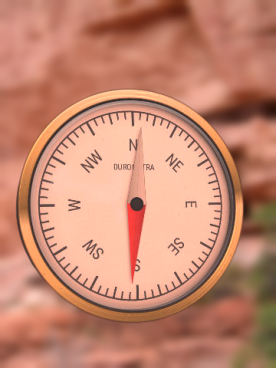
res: 185; °
